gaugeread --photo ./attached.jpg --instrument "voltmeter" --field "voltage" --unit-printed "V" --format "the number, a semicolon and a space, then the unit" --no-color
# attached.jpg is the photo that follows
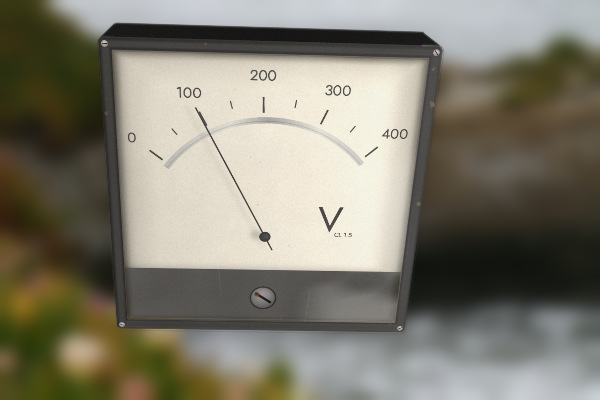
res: 100; V
